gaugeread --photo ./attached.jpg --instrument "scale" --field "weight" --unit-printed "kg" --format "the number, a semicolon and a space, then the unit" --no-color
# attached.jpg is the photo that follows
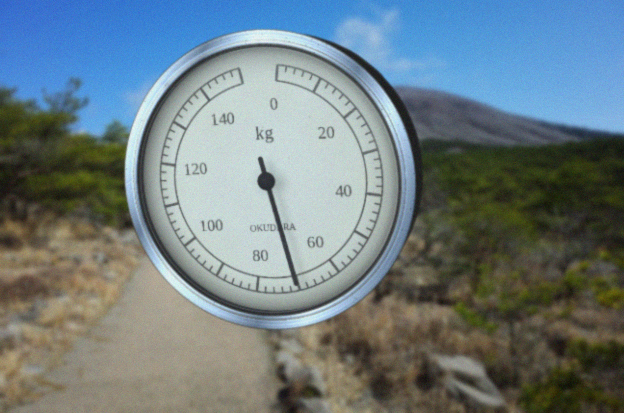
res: 70; kg
